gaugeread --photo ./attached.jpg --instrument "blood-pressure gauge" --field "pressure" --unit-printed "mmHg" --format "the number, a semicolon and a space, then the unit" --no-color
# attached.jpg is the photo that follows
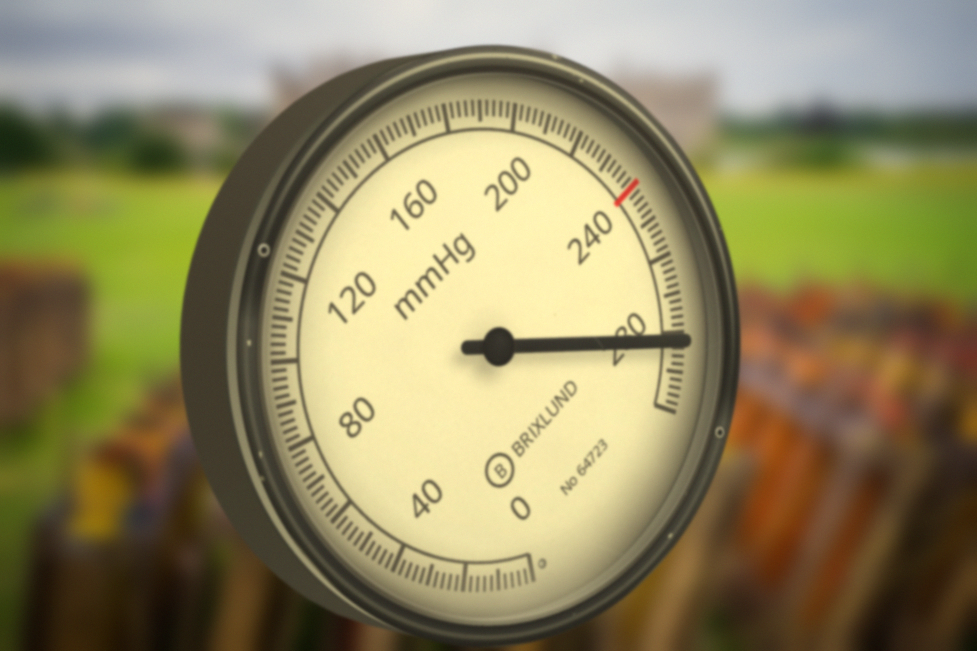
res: 282; mmHg
